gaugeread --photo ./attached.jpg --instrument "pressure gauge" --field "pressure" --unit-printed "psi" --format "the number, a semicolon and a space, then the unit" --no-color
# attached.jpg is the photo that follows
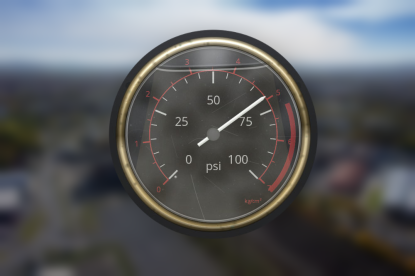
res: 70; psi
